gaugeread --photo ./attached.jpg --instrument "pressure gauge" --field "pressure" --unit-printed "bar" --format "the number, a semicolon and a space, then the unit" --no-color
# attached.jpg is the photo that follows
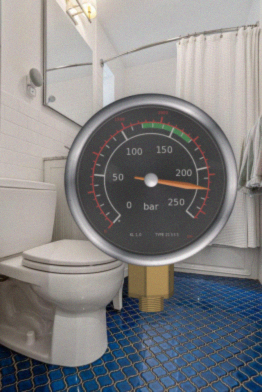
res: 220; bar
